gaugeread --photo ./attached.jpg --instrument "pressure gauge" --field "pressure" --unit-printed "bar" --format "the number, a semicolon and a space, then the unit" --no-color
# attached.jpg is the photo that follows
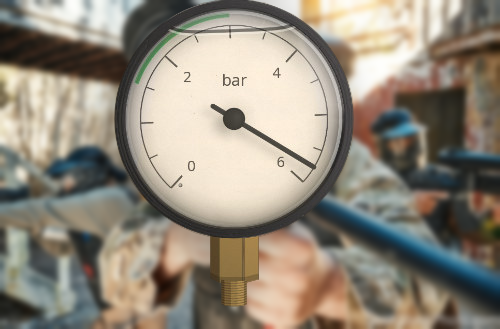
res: 5.75; bar
